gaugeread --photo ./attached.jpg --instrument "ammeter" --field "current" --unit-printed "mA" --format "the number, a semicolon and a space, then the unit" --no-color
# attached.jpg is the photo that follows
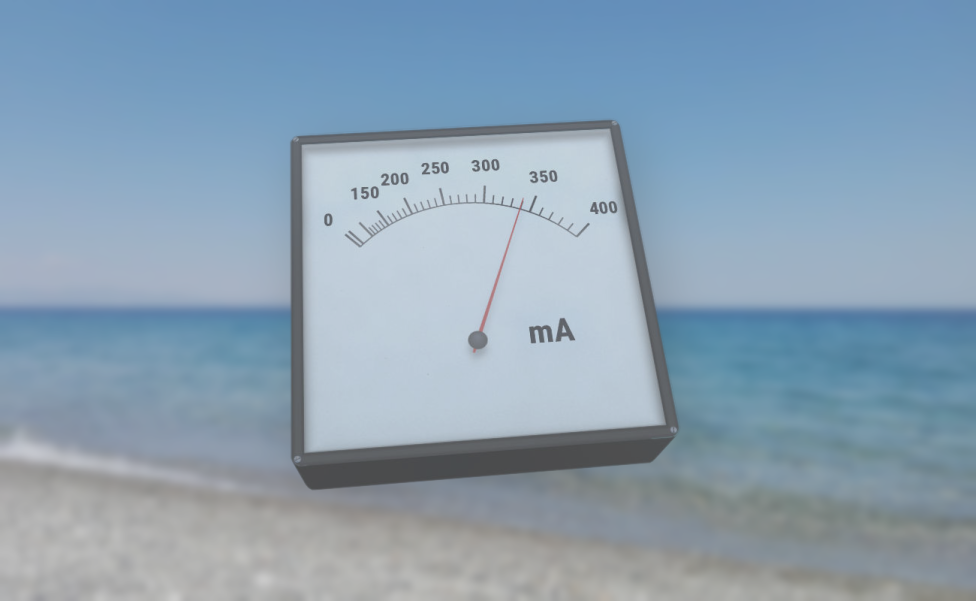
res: 340; mA
